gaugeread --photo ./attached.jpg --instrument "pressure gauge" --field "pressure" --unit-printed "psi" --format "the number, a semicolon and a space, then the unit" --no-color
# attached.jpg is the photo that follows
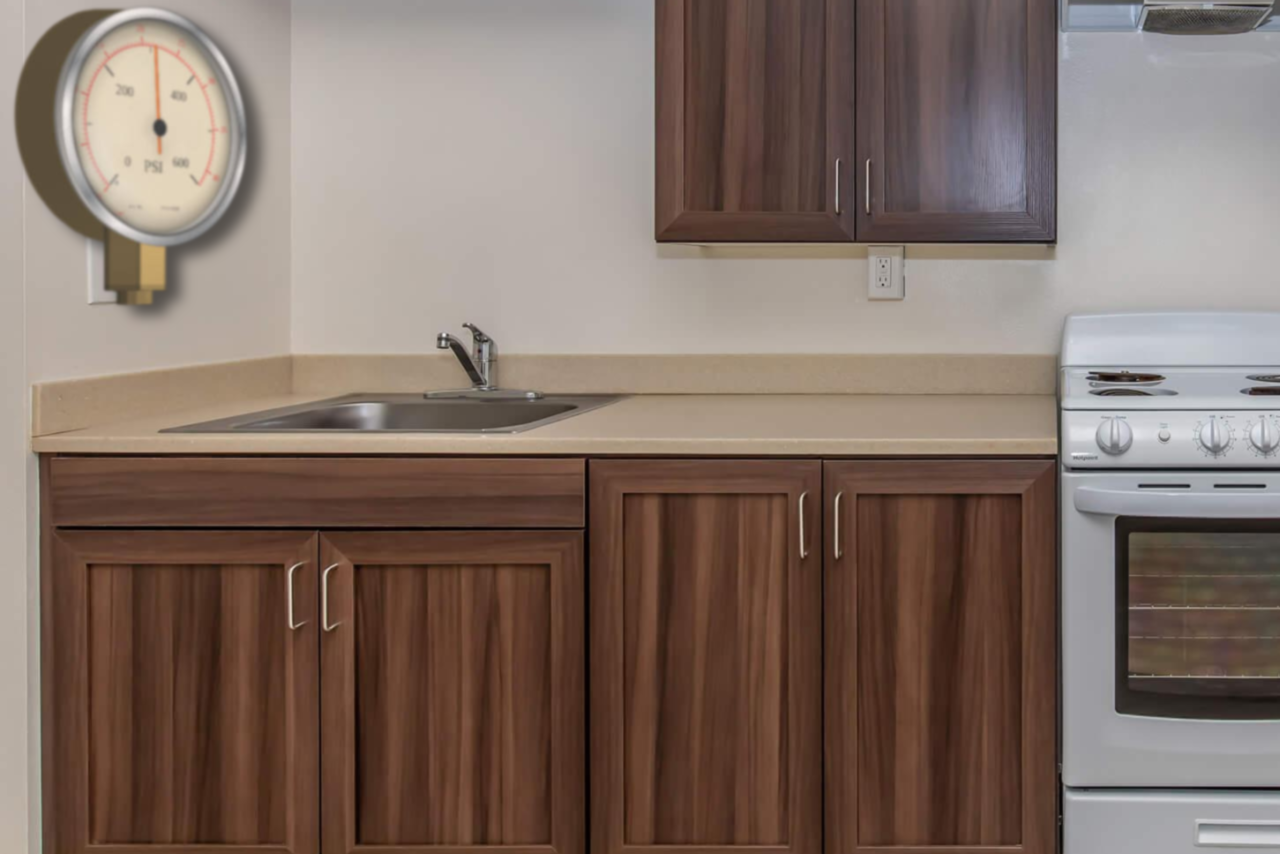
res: 300; psi
